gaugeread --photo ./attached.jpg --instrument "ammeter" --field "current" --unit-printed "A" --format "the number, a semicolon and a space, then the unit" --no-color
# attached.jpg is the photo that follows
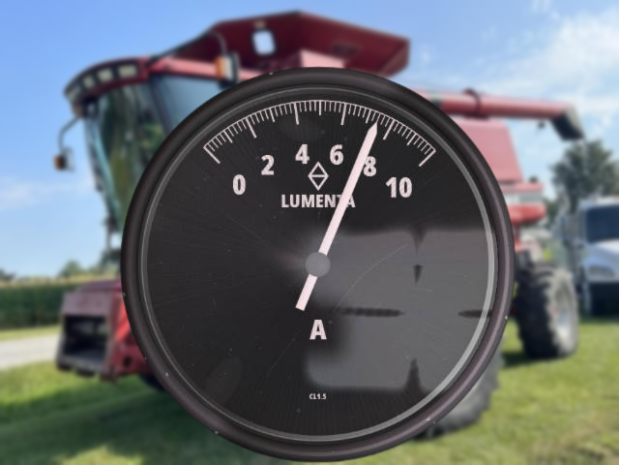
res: 7.4; A
